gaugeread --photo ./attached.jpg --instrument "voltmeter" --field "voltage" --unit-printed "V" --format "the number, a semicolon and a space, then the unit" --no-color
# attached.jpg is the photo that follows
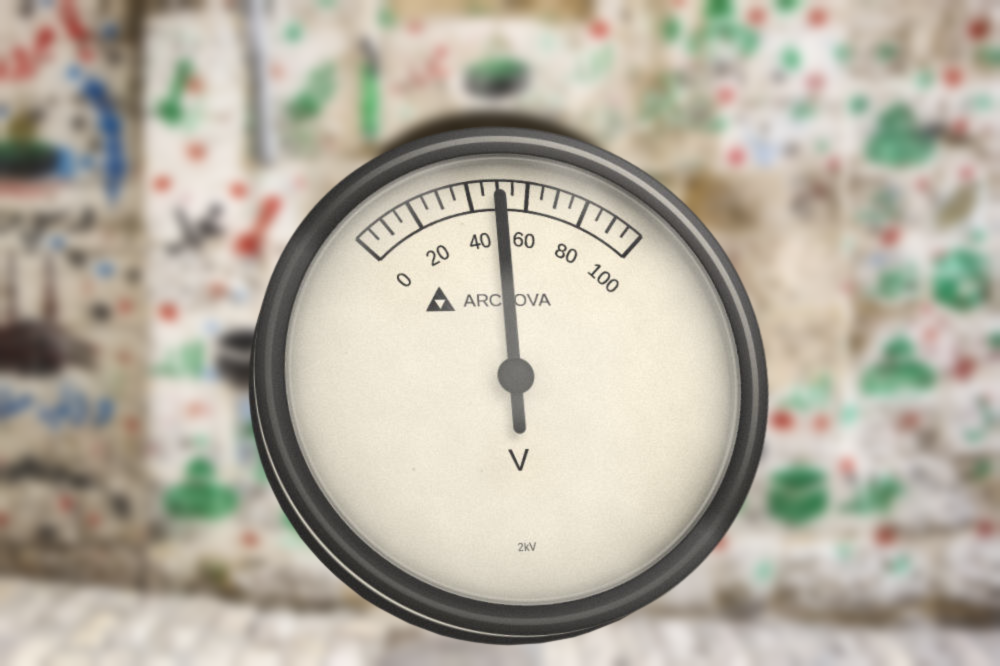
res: 50; V
